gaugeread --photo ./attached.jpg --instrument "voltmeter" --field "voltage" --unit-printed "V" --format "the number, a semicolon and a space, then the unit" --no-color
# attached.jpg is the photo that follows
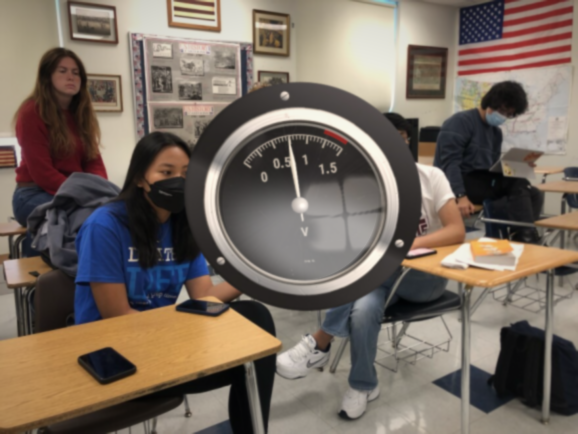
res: 0.75; V
